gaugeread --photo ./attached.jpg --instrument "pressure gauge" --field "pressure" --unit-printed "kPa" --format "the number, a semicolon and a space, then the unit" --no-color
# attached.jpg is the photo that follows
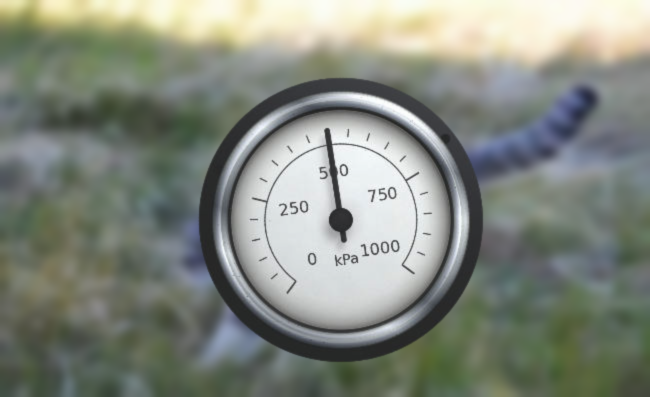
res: 500; kPa
